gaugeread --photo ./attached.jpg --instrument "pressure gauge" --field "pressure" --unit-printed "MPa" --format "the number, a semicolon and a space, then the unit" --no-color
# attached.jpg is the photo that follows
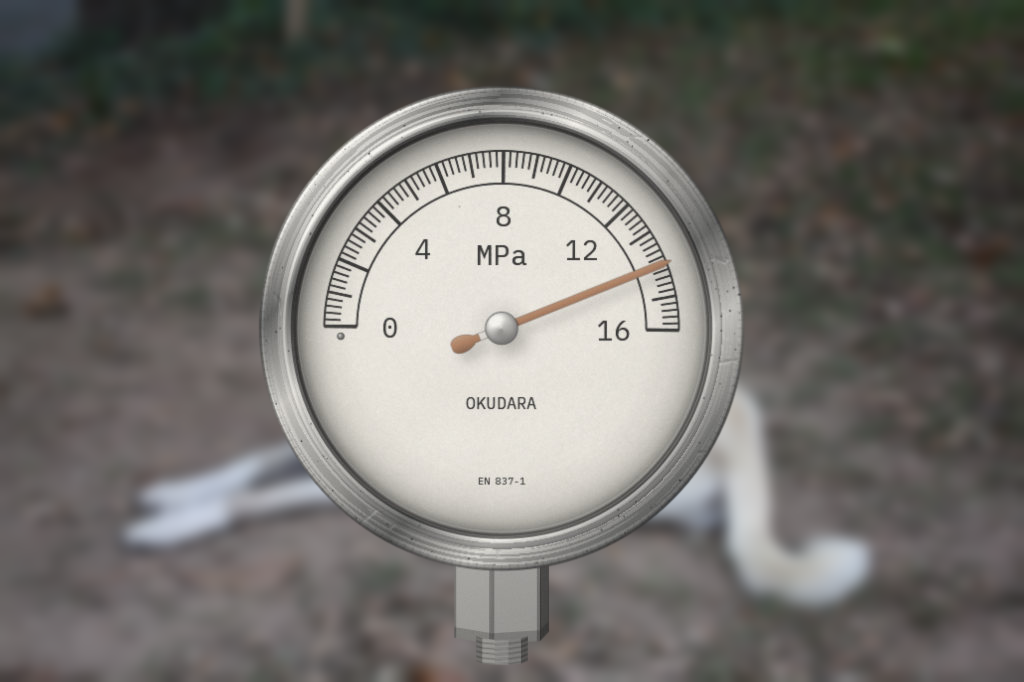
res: 14; MPa
